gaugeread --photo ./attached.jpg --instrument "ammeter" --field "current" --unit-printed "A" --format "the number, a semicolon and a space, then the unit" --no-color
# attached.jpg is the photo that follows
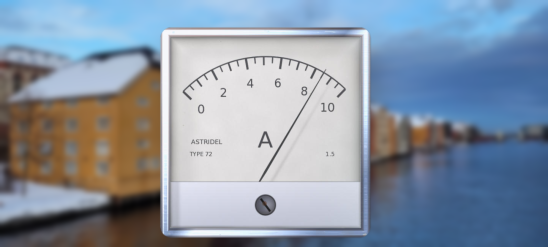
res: 8.5; A
